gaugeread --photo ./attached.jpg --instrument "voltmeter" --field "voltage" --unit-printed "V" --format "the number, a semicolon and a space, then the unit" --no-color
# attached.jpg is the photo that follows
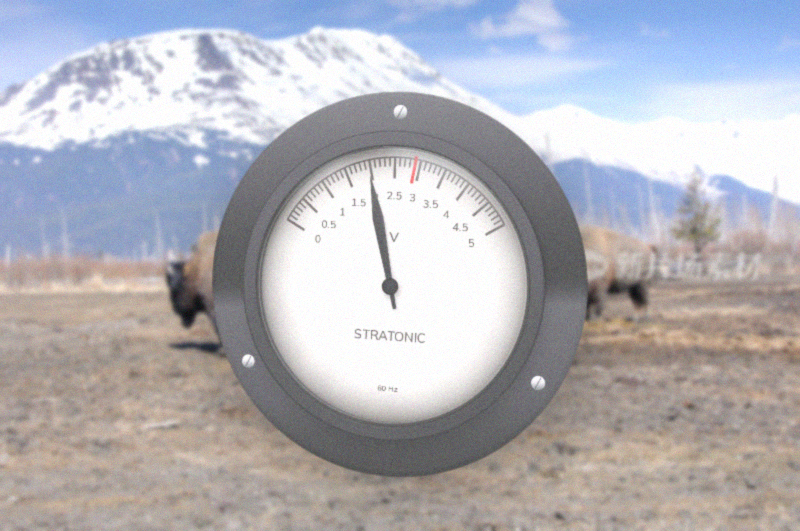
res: 2; V
